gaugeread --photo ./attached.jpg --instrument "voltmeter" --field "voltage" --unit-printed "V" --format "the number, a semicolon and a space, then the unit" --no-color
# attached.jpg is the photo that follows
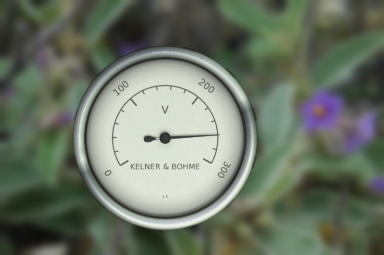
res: 260; V
